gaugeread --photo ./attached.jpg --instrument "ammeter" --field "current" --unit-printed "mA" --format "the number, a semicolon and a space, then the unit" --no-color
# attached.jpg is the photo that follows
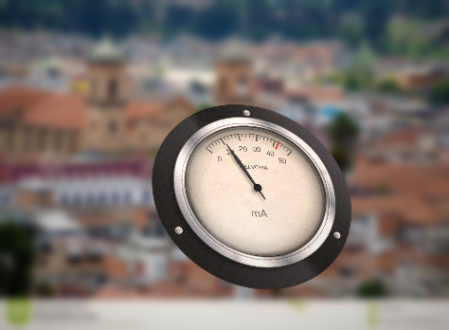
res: 10; mA
